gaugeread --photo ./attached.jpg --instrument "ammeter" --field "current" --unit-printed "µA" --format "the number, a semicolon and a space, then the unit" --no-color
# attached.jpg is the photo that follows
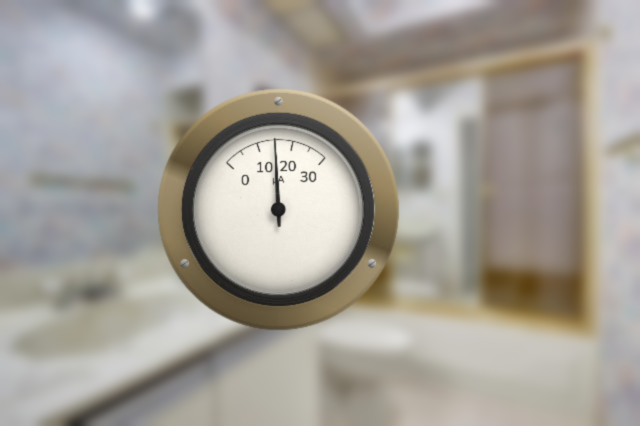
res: 15; µA
